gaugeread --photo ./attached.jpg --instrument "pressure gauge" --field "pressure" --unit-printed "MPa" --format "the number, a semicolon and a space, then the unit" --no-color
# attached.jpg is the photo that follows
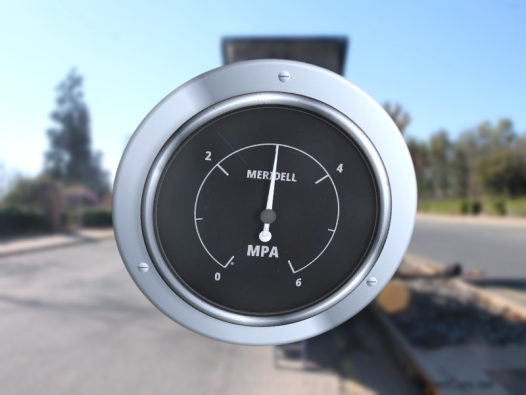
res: 3; MPa
